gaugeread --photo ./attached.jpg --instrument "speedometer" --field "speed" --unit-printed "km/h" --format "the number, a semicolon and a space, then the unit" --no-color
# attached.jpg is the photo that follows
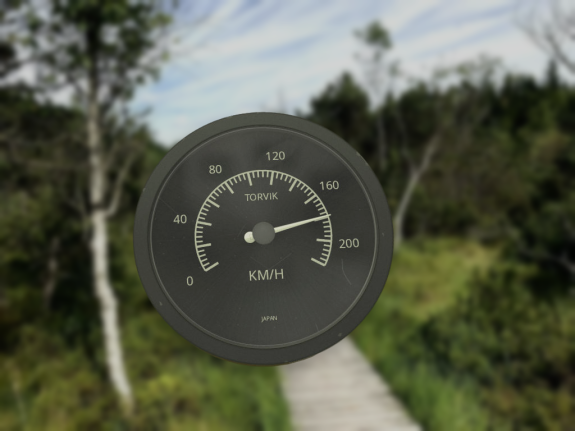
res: 180; km/h
